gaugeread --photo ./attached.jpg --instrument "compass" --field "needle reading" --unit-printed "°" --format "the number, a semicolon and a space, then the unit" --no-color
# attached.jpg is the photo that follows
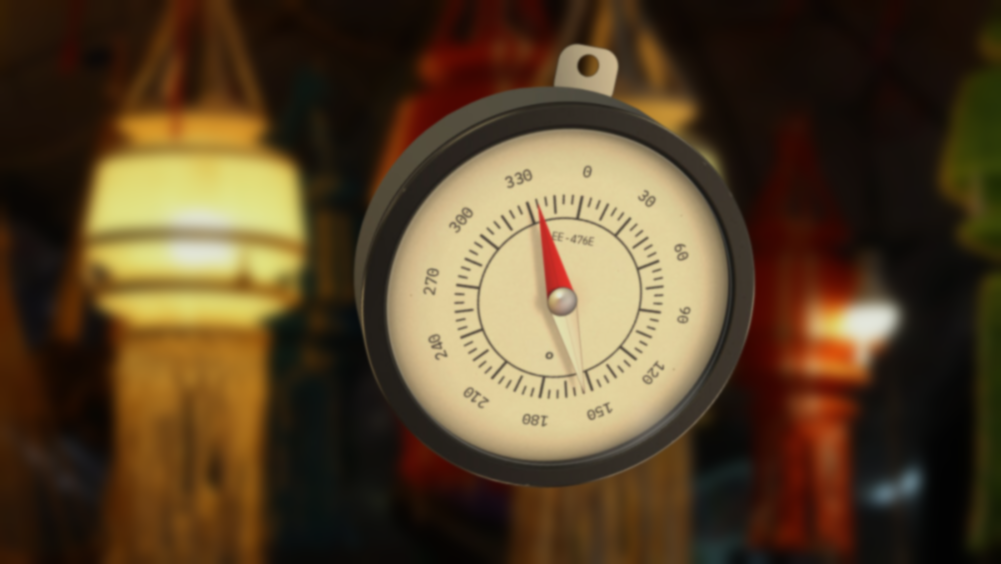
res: 335; °
